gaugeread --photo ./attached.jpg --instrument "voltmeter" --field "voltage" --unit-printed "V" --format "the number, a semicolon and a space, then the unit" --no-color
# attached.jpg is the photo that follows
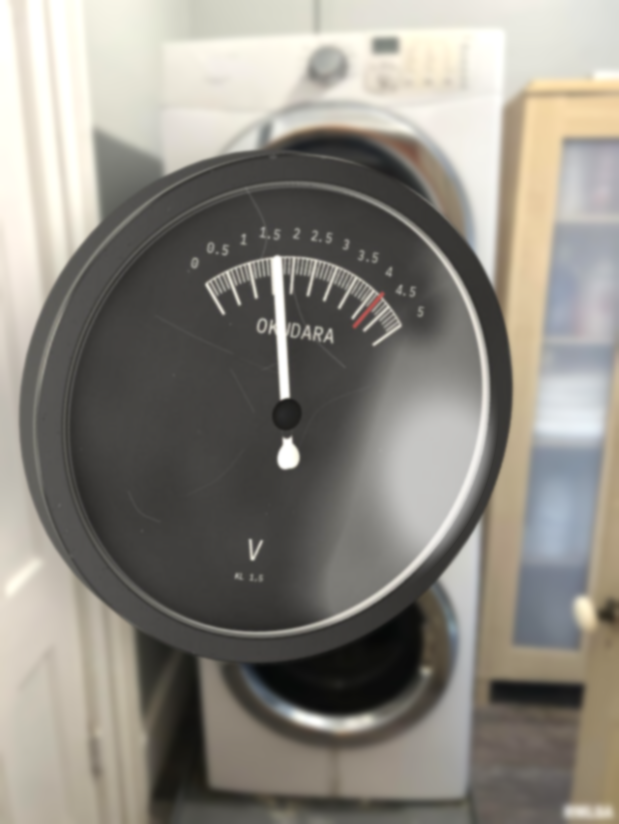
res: 1.5; V
